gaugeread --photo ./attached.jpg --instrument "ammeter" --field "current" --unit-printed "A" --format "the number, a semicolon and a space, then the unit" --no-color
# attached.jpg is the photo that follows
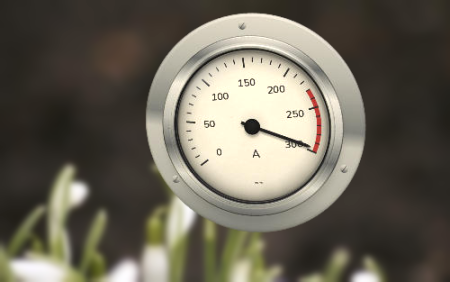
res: 295; A
